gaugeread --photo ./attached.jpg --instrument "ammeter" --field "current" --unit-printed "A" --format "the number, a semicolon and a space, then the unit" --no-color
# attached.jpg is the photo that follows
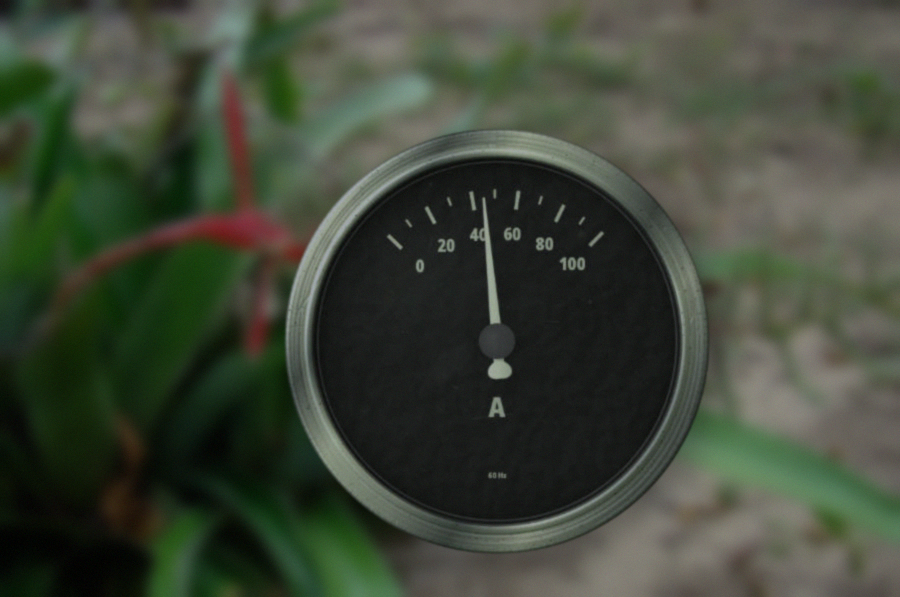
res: 45; A
